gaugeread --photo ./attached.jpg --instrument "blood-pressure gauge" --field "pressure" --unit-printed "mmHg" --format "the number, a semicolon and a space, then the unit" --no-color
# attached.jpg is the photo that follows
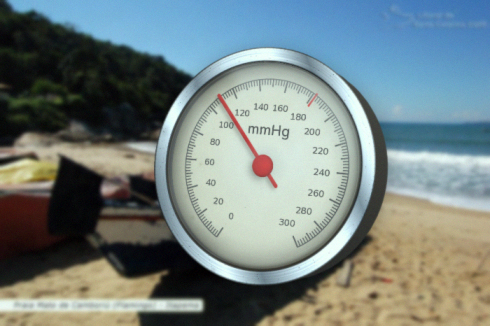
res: 110; mmHg
